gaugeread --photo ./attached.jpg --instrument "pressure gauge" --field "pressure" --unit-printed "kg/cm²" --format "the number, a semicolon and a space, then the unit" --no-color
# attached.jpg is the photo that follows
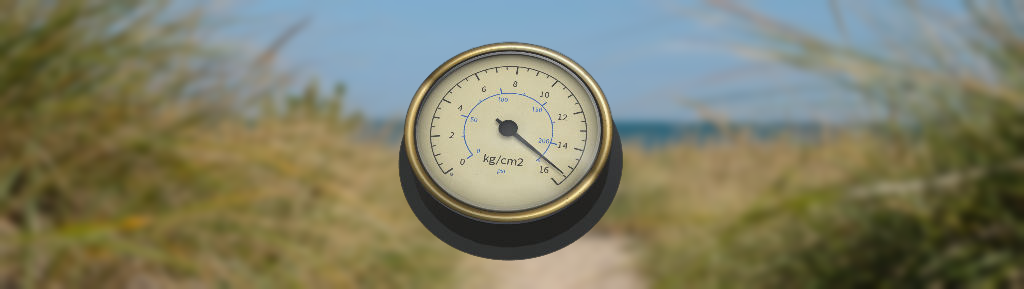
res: 15.5; kg/cm²
